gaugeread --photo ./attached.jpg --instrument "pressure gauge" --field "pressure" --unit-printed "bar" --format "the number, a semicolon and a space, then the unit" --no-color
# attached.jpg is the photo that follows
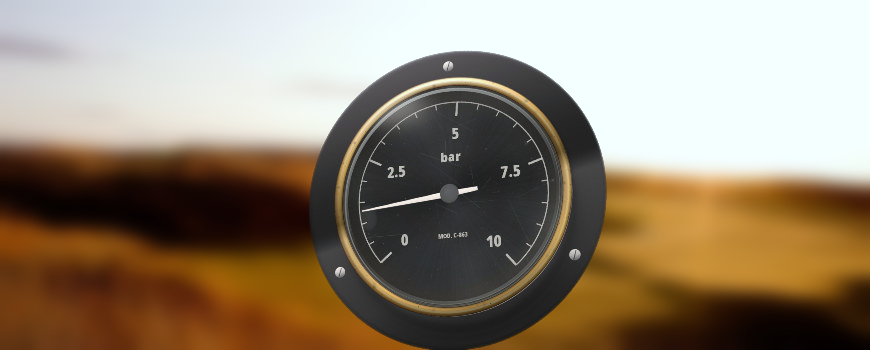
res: 1.25; bar
